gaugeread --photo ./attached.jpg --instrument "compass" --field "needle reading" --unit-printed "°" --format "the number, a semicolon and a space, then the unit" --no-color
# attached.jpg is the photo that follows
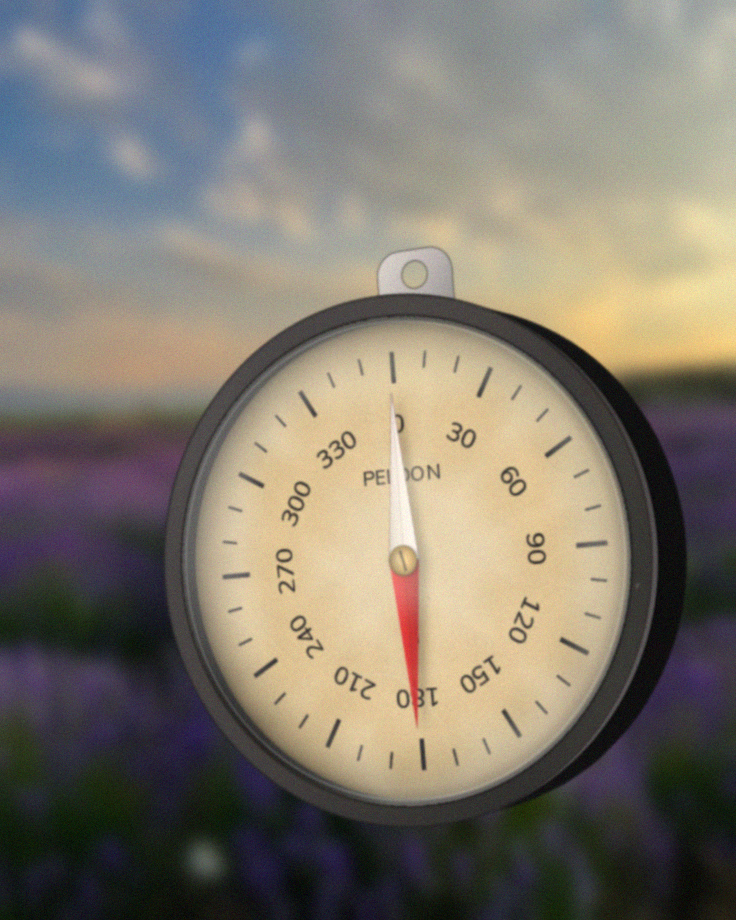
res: 180; °
